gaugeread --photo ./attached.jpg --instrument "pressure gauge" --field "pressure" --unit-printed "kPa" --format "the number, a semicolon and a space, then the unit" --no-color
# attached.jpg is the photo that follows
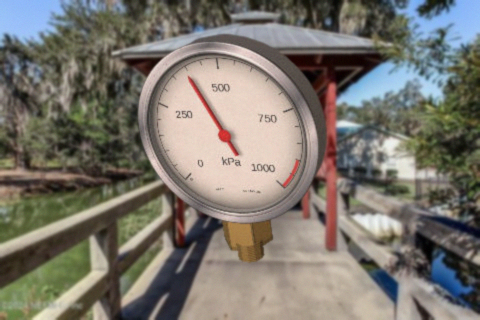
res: 400; kPa
